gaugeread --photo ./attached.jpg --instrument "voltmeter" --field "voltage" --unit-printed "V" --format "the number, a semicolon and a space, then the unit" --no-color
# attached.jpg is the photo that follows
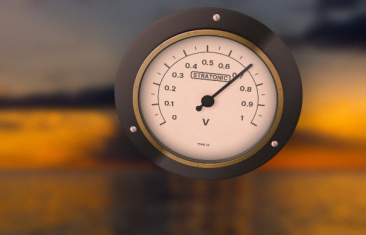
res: 0.7; V
